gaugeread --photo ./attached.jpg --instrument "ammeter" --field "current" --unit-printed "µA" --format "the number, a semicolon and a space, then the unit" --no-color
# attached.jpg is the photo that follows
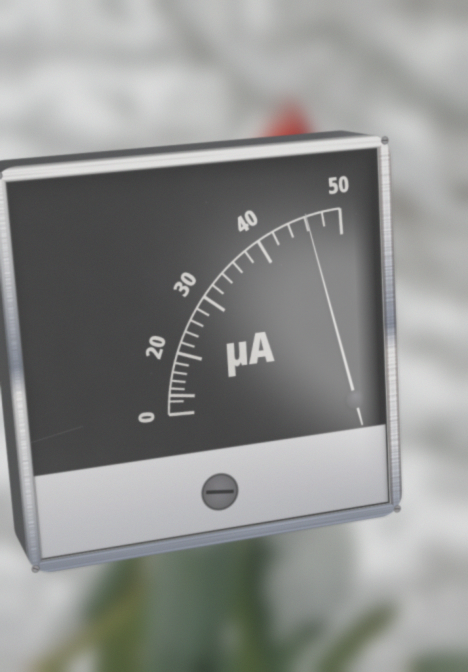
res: 46; µA
